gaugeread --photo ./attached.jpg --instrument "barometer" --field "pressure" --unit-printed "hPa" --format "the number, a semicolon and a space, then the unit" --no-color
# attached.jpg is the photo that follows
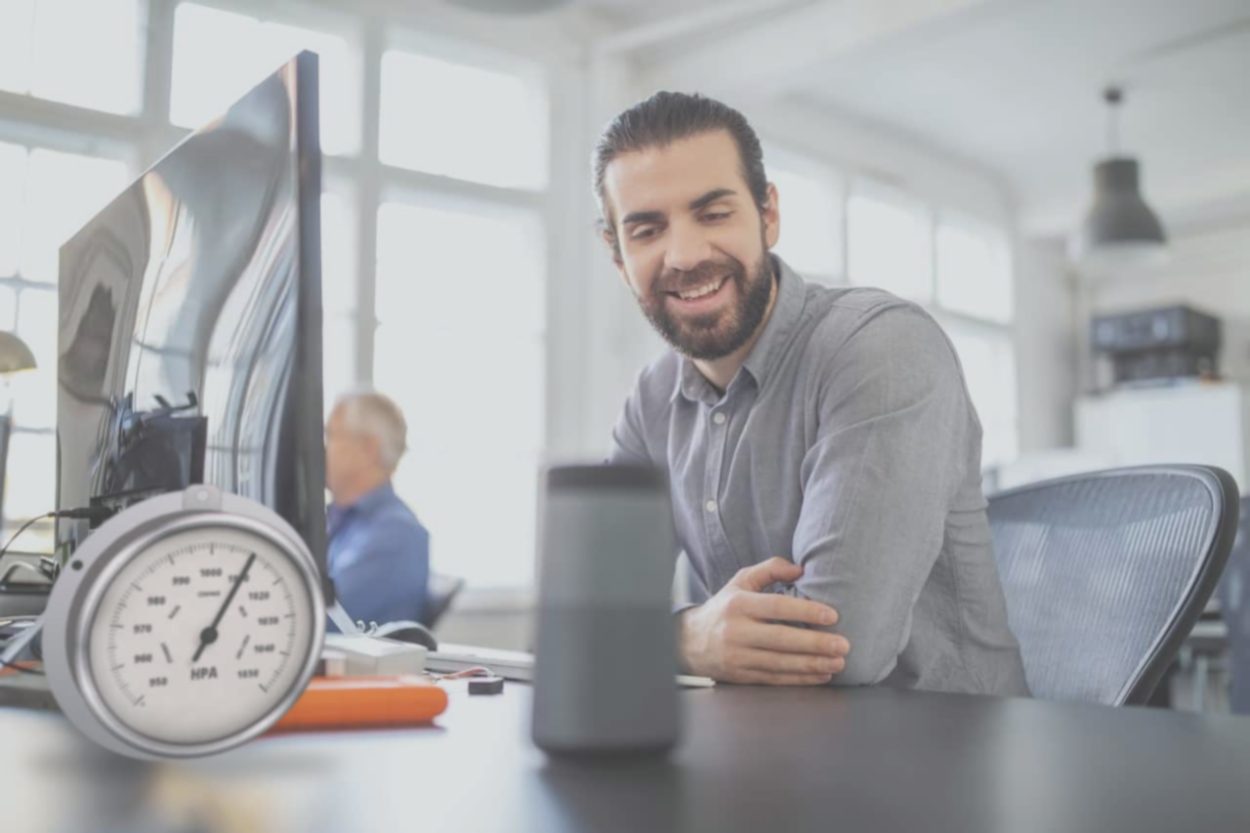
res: 1010; hPa
